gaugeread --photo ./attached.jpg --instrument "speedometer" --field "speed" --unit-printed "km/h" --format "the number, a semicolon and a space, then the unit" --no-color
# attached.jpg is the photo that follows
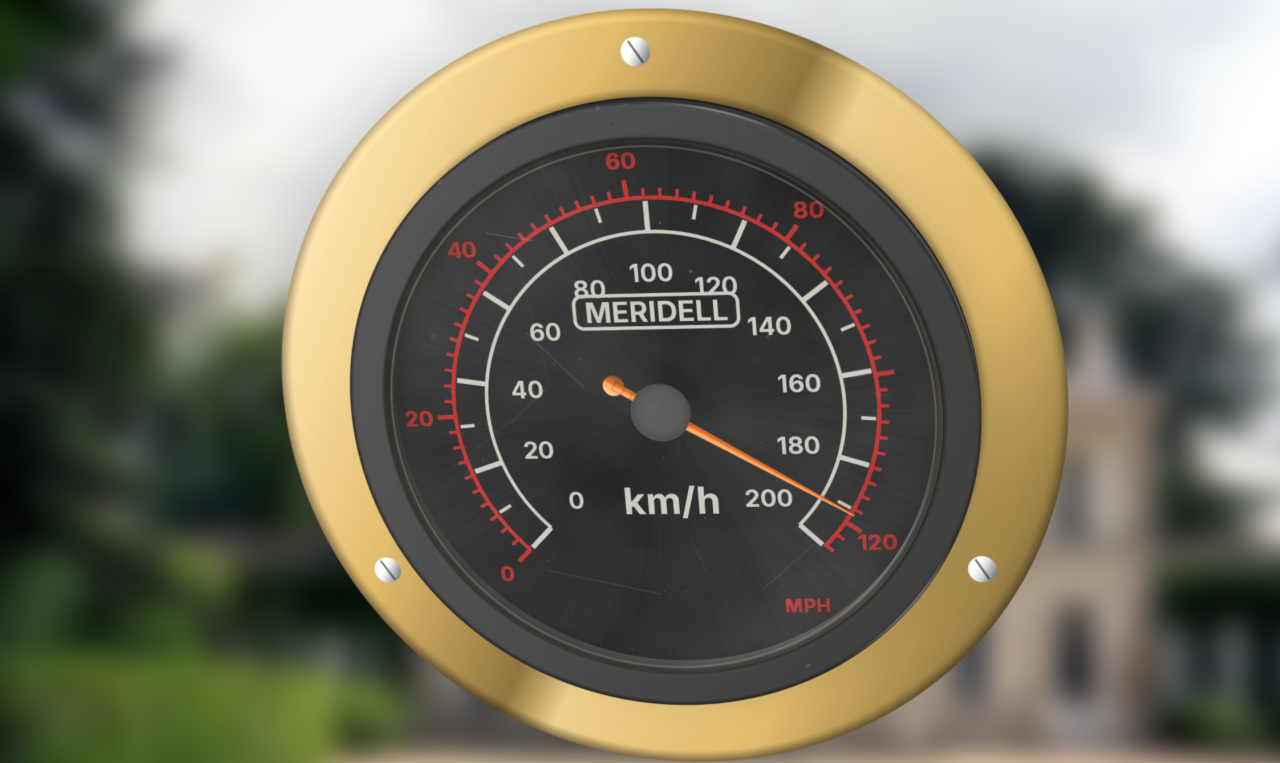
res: 190; km/h
